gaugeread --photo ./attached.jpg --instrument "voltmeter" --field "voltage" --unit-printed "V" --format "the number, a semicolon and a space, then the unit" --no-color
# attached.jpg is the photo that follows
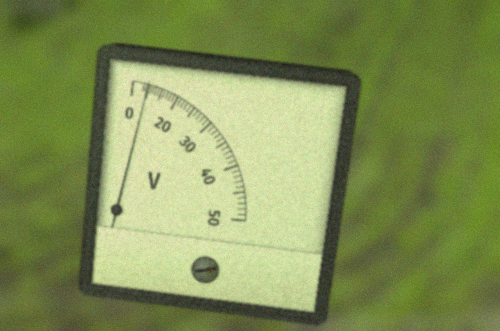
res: 10; V
